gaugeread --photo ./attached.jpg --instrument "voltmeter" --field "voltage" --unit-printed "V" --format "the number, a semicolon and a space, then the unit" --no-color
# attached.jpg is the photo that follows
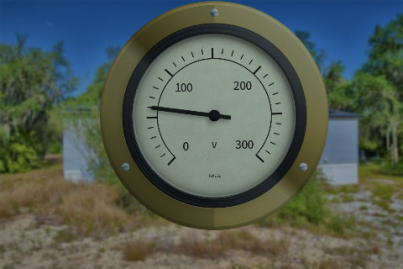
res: 60; V
